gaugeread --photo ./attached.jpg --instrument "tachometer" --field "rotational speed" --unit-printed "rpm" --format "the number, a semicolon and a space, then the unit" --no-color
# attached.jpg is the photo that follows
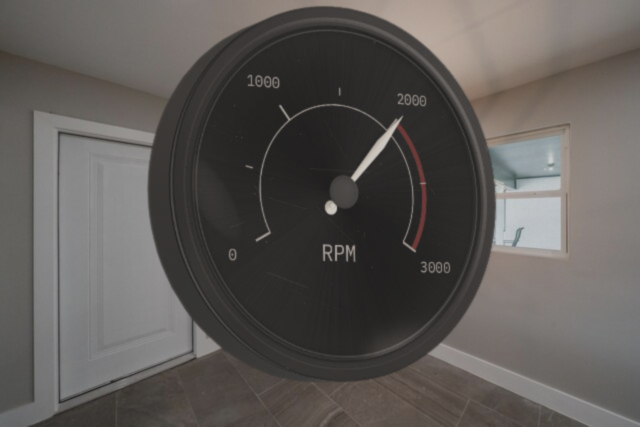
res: 2000; rpm
